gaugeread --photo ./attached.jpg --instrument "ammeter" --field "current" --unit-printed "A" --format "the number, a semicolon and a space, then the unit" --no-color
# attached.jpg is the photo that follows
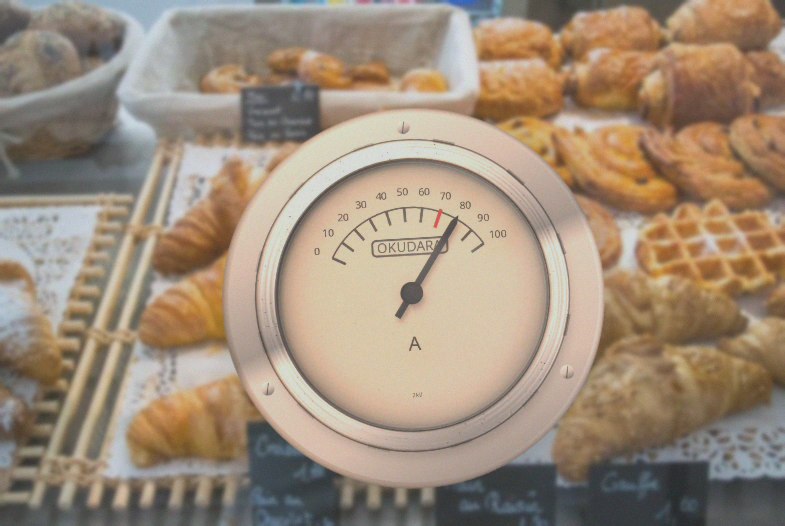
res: 80; A
